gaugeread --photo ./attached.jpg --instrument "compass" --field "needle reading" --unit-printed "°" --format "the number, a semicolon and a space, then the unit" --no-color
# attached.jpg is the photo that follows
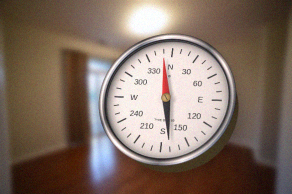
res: 350; °
